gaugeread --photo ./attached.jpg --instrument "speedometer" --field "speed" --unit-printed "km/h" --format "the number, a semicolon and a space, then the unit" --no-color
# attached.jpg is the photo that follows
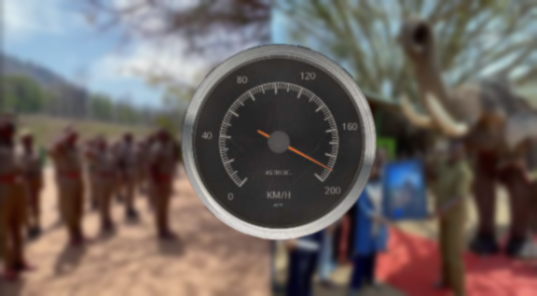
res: 190; km/h
